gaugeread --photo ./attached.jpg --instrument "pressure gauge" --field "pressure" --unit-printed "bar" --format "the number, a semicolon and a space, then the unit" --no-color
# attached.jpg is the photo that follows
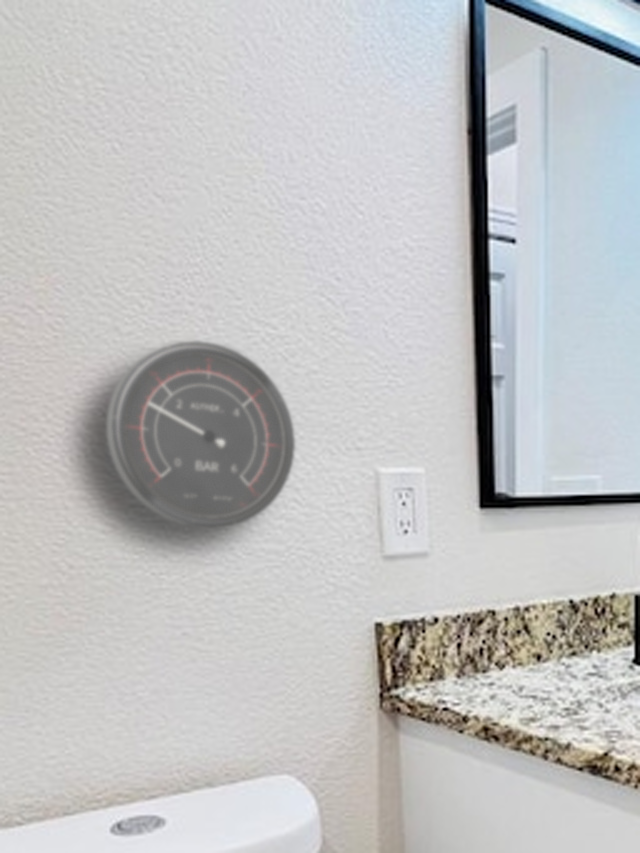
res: 1.5; bar
